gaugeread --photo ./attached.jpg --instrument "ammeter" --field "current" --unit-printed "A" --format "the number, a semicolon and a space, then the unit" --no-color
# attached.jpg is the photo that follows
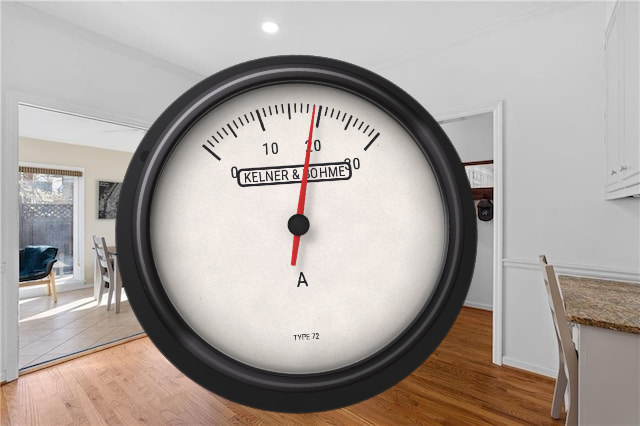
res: 19; A
